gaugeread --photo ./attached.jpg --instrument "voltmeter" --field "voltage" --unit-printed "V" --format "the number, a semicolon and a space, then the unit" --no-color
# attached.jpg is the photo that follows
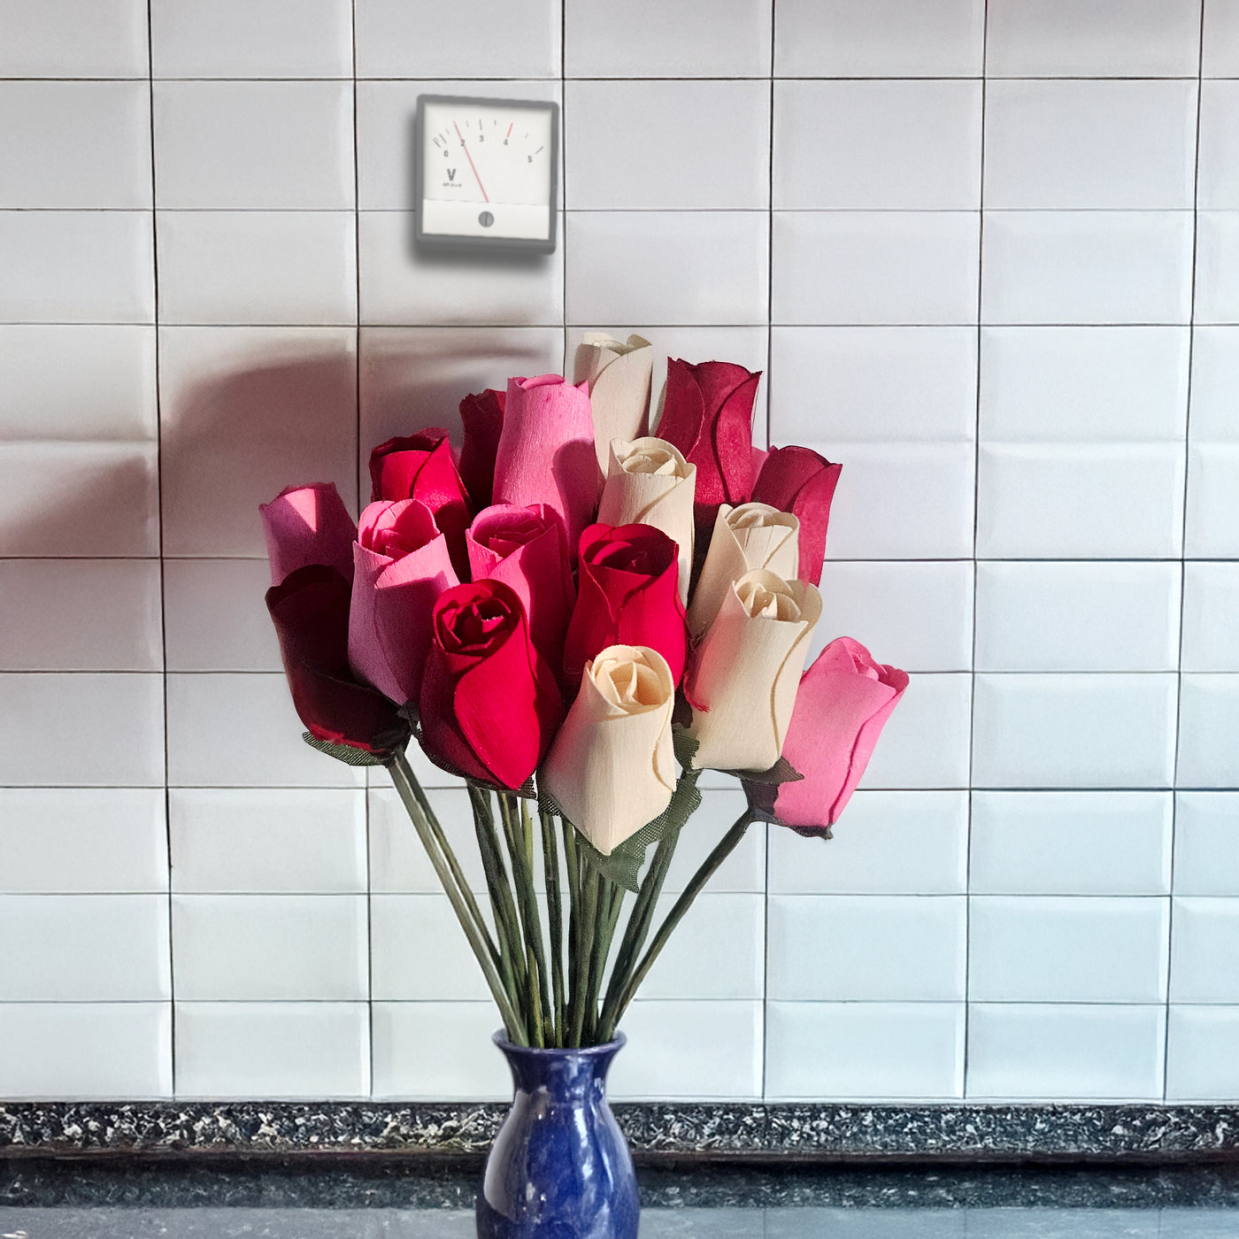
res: 2; V
